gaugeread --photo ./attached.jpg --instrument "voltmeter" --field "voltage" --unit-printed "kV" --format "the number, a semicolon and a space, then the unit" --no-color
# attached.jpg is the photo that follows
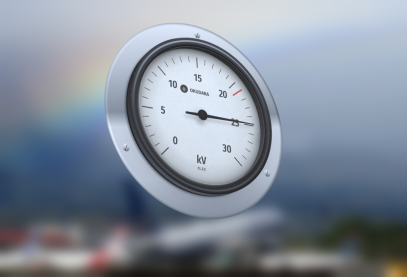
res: 25; kV
